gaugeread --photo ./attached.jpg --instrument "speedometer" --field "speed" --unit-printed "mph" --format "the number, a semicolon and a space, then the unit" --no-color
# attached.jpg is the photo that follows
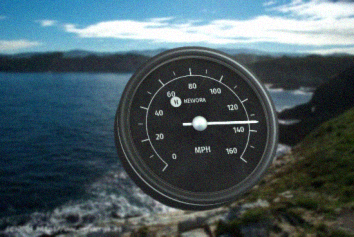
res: 135; mph
